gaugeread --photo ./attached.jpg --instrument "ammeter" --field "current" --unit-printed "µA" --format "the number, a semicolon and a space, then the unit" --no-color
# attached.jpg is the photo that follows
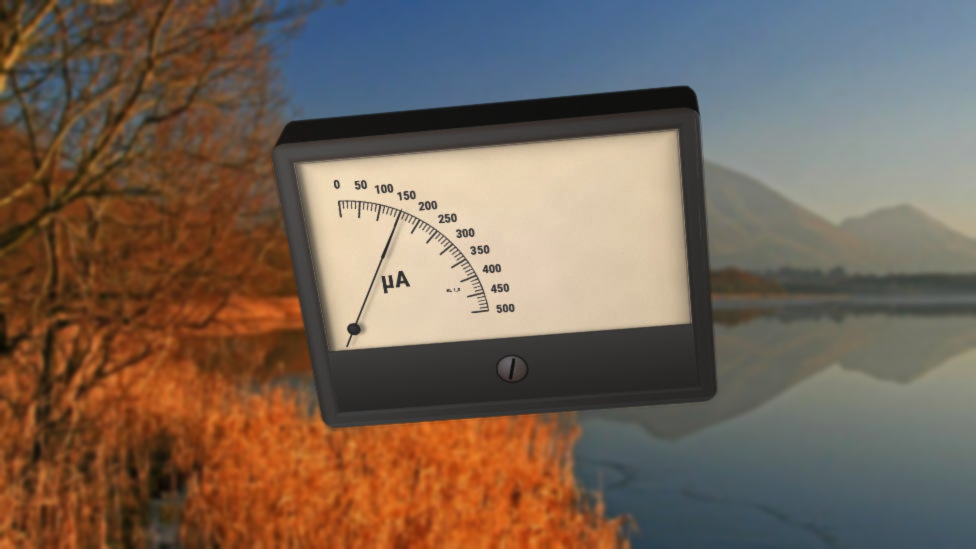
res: 150; µA
